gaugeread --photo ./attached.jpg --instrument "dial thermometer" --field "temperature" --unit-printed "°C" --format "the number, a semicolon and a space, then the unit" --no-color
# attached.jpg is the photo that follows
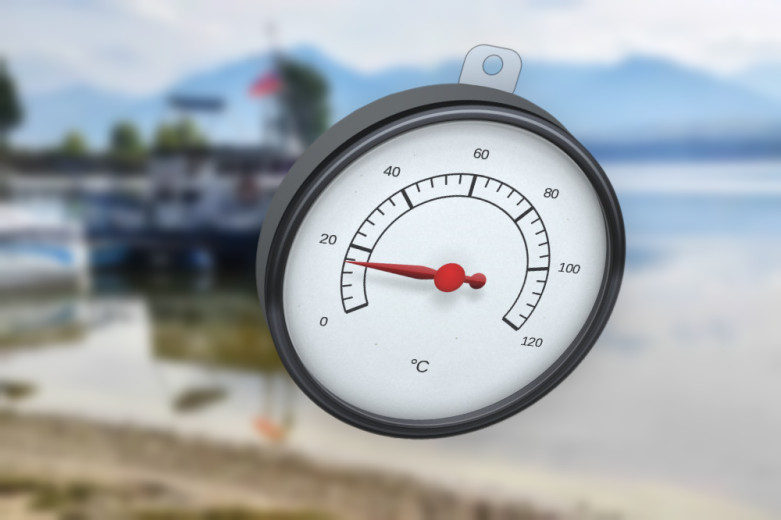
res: 16; °C
